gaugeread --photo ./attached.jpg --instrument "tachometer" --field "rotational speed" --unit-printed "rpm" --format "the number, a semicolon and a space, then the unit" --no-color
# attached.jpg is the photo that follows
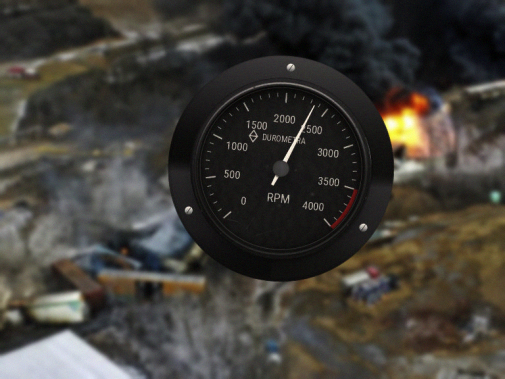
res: 2350; rpm
